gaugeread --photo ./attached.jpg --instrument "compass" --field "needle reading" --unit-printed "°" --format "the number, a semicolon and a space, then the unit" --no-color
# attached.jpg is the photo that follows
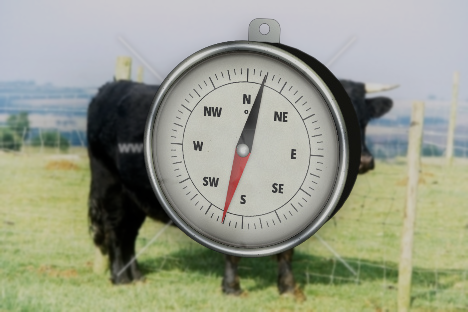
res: 195; °
